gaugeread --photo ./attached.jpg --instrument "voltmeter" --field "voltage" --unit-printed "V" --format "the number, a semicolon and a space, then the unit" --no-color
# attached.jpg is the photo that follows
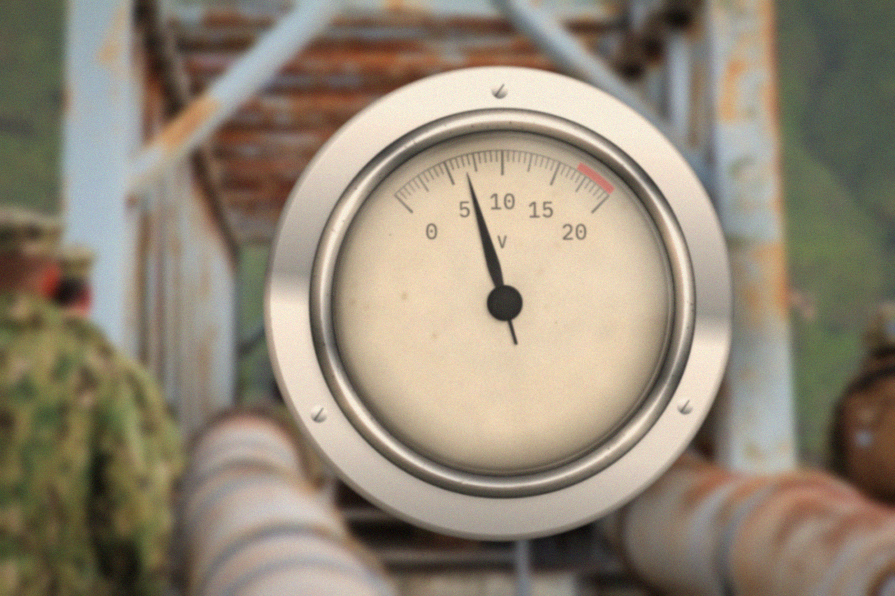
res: 6.5; V
